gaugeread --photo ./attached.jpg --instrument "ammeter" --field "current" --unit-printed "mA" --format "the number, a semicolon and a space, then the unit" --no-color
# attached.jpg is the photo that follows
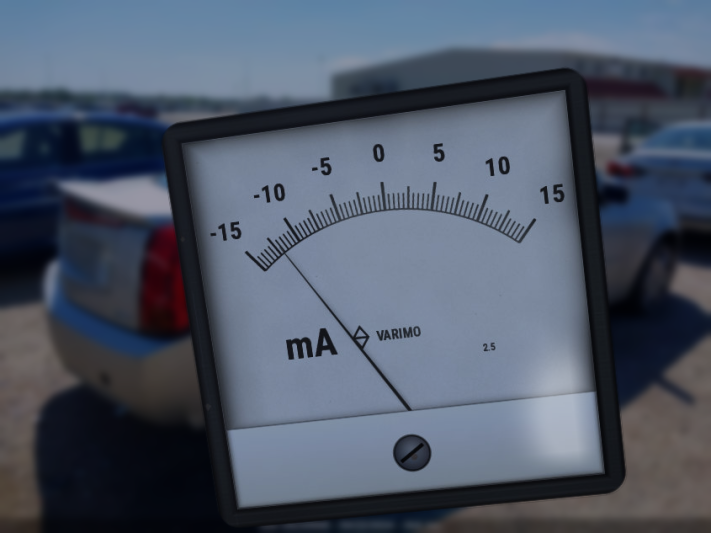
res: -12; mA
